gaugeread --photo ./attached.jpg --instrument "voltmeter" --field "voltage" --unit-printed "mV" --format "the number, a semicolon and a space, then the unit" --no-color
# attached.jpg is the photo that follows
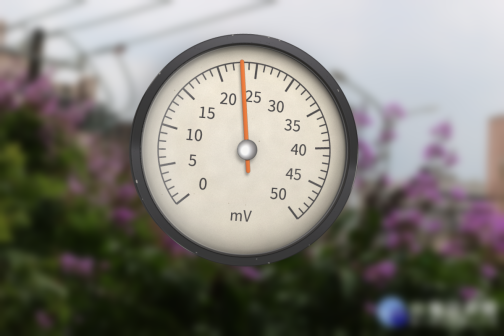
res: 23; mV
